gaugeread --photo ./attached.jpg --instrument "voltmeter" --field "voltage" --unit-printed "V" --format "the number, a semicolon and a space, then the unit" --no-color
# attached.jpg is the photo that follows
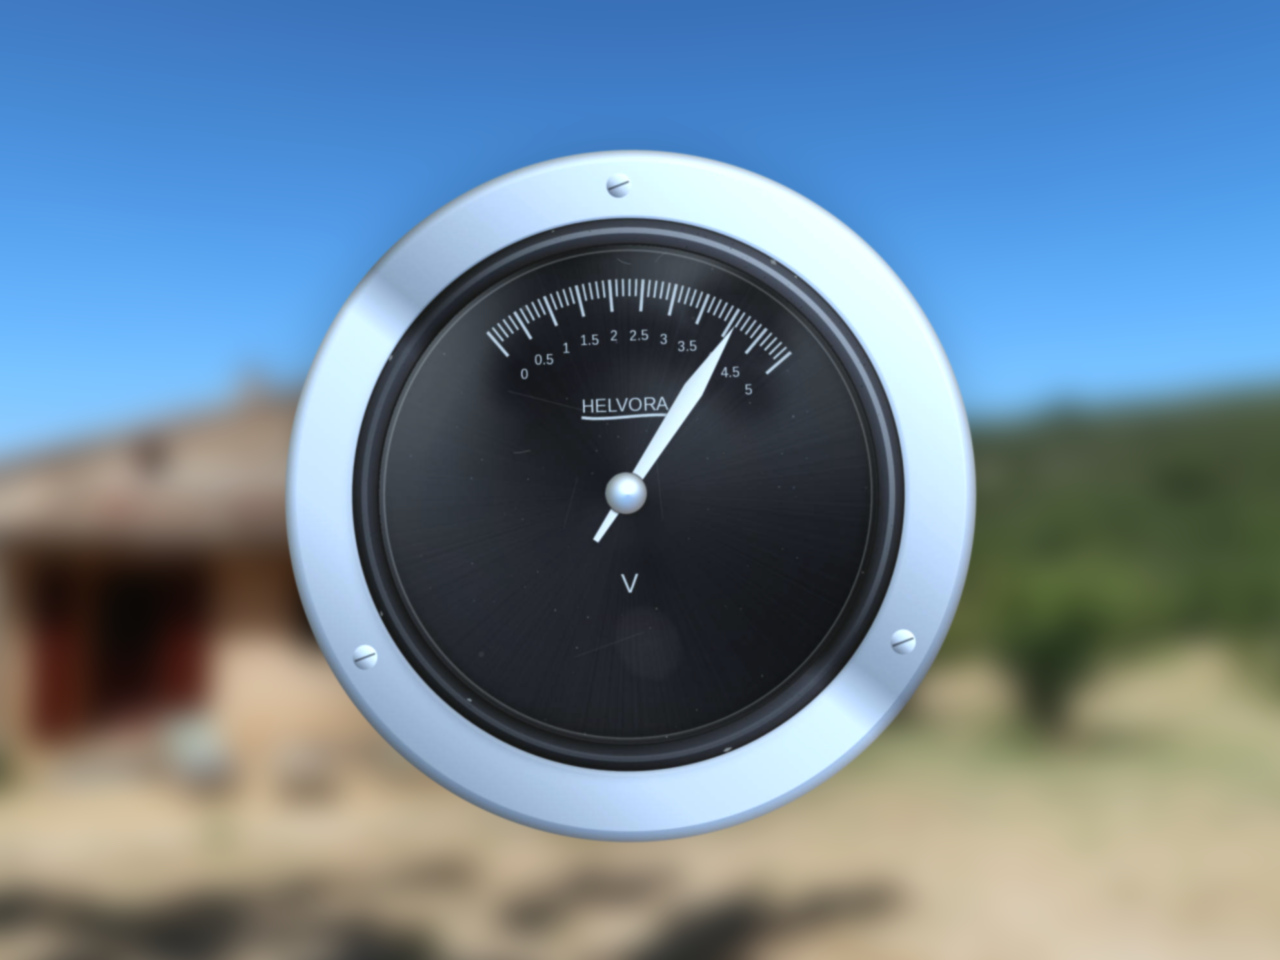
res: 4.1; V
